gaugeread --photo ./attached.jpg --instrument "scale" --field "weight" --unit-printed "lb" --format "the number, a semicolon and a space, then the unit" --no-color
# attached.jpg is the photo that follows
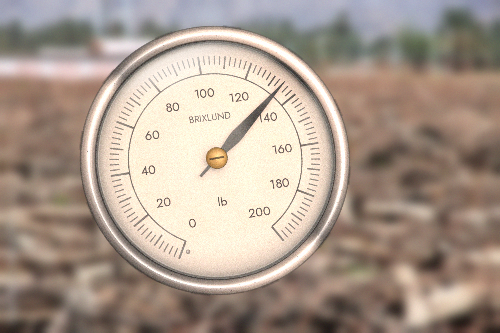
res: 134; lb
